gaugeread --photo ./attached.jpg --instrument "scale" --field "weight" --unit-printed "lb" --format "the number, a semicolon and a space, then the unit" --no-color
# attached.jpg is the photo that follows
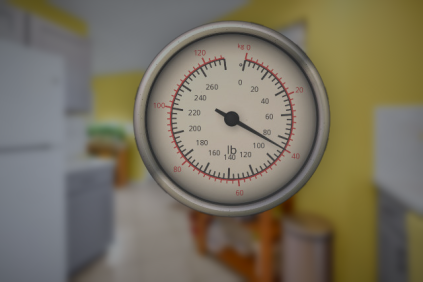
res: 88; lb
